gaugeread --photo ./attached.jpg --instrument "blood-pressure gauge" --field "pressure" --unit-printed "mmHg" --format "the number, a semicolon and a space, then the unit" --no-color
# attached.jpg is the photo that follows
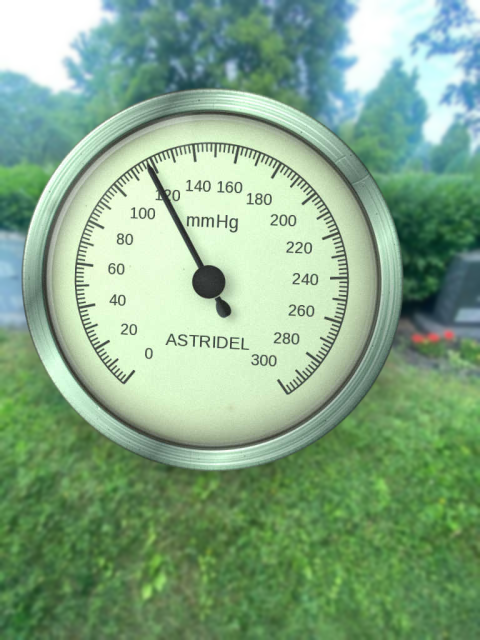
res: 118; mmHg
